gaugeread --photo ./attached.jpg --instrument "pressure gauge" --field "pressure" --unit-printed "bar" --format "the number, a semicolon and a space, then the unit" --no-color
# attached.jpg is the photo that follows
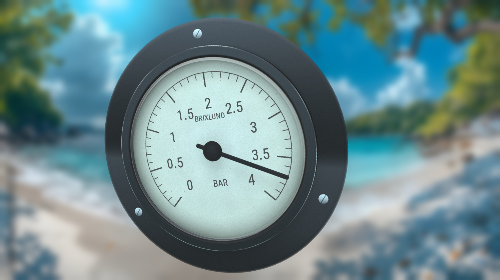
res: 3.7; bar
